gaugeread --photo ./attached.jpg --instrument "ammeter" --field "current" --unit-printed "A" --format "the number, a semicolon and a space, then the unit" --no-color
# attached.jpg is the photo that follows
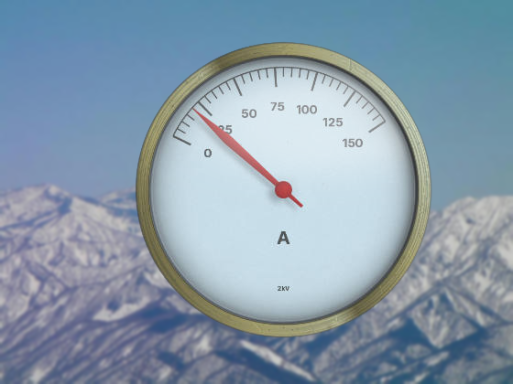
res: 20; A
